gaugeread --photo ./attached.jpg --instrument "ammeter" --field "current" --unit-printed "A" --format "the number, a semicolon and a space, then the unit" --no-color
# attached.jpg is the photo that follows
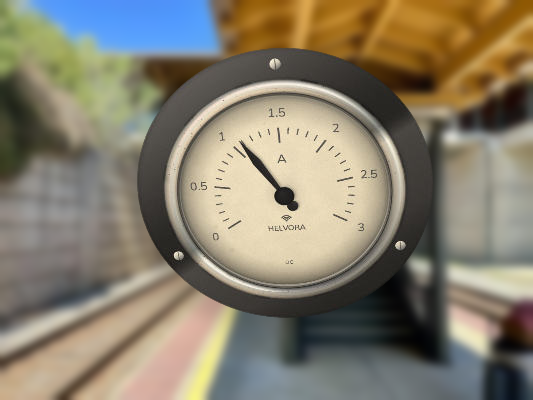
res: 1.1; A
